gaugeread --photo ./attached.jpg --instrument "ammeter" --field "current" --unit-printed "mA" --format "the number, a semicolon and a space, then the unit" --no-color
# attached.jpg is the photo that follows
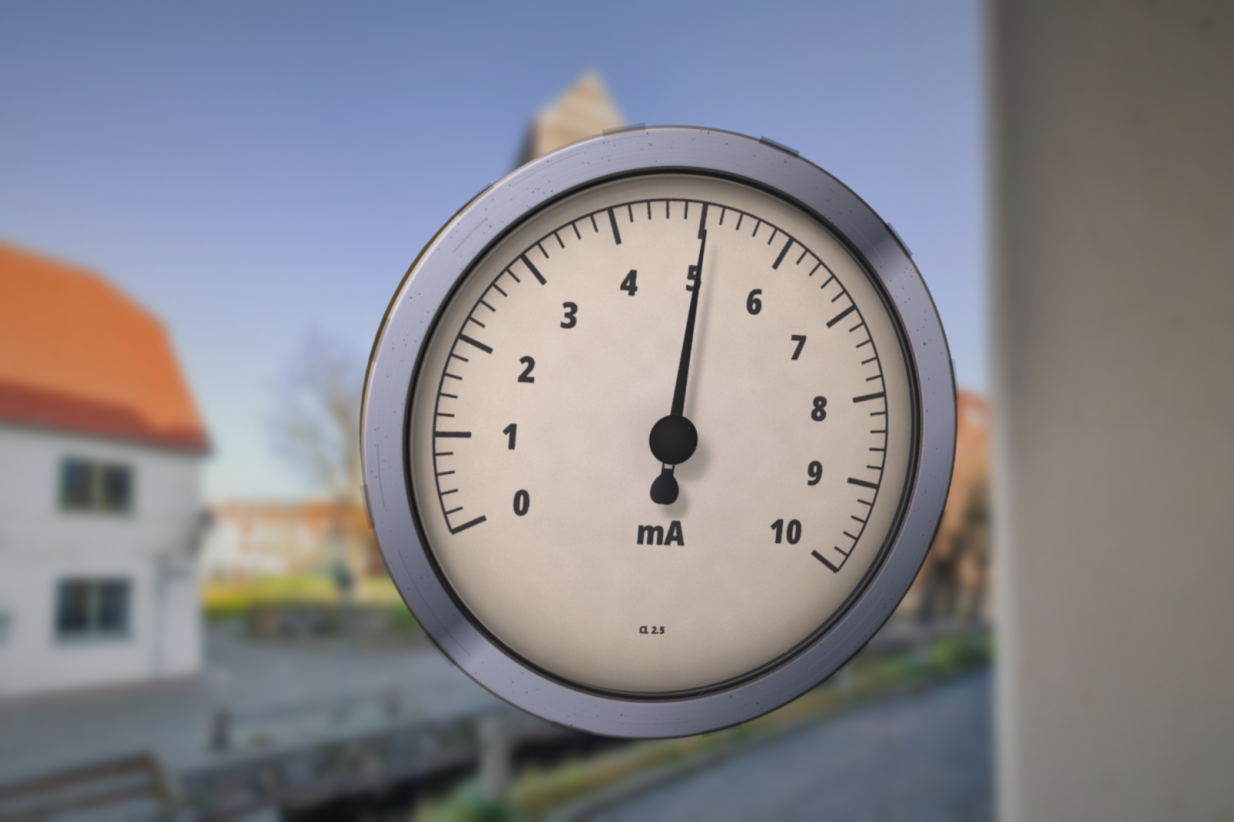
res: 5; mA
